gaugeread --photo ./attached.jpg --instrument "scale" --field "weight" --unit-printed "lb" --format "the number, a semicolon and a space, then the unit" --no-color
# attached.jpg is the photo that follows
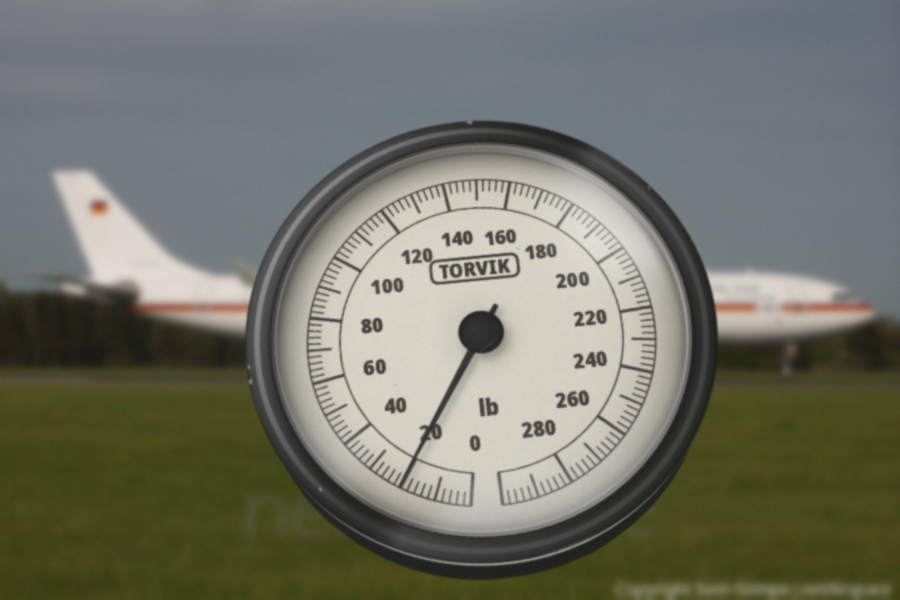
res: 20; lb
